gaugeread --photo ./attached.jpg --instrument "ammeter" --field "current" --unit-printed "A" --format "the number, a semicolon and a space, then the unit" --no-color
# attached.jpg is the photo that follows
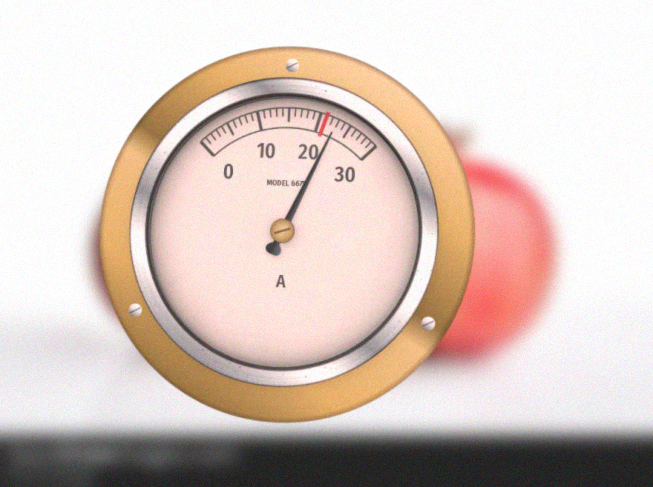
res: 23; A
